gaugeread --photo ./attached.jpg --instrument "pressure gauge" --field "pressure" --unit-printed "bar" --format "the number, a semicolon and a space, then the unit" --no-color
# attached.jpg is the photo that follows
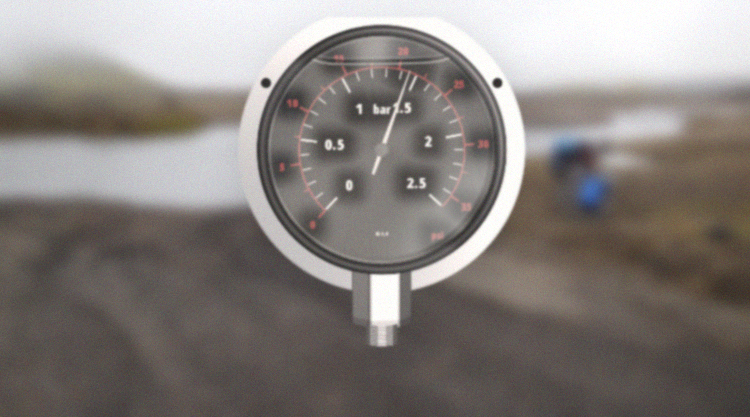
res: 1.45; bar
